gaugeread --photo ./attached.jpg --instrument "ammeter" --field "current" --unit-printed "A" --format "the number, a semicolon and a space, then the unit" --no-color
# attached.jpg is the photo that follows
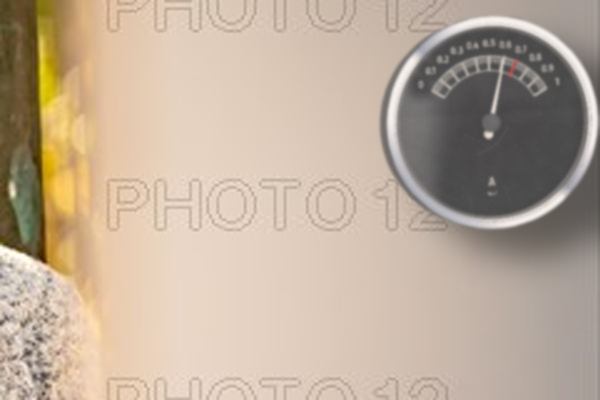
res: 0.6; A
